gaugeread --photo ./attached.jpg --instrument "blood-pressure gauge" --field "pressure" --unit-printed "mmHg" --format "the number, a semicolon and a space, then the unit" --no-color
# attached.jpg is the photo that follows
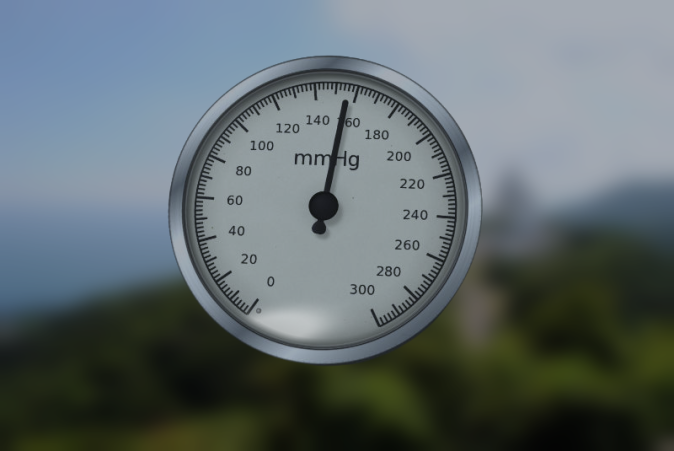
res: 156; mmHg
